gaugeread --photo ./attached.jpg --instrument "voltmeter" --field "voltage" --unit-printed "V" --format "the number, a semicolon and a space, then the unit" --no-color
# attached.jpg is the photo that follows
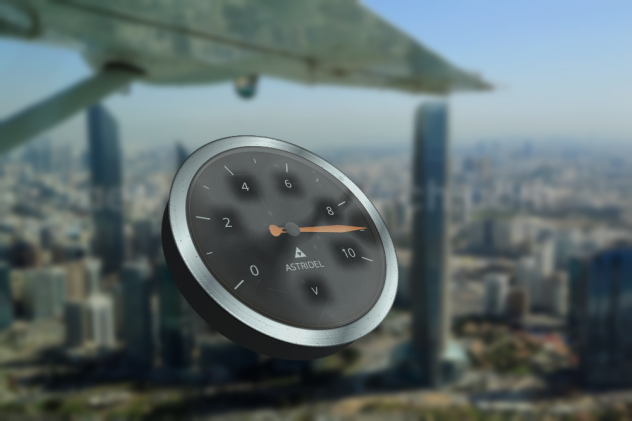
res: 9; V
